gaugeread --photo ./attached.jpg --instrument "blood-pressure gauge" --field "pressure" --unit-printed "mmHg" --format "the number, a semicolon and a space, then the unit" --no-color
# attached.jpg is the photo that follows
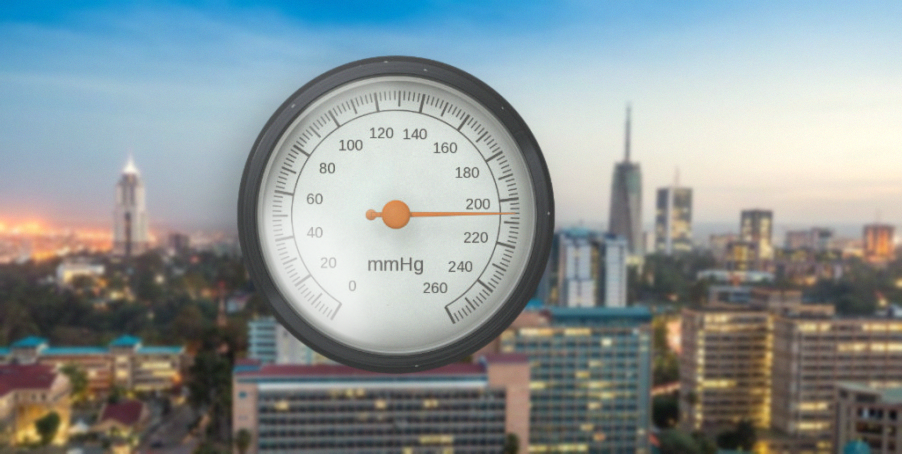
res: 206; mmHg
